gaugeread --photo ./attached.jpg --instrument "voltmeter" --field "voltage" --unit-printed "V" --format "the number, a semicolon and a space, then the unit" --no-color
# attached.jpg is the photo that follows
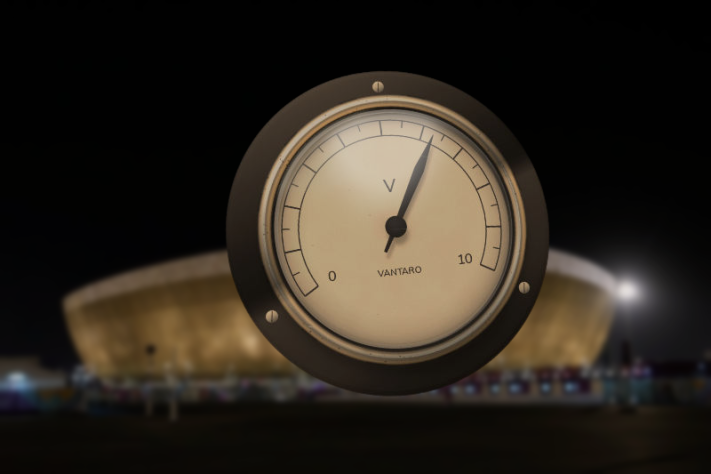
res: 6.25; V
